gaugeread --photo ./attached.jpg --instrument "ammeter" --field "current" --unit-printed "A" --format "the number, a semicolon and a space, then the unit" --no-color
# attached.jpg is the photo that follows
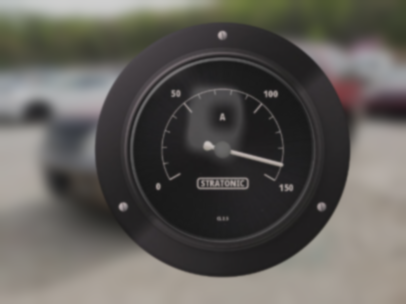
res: 140; A
